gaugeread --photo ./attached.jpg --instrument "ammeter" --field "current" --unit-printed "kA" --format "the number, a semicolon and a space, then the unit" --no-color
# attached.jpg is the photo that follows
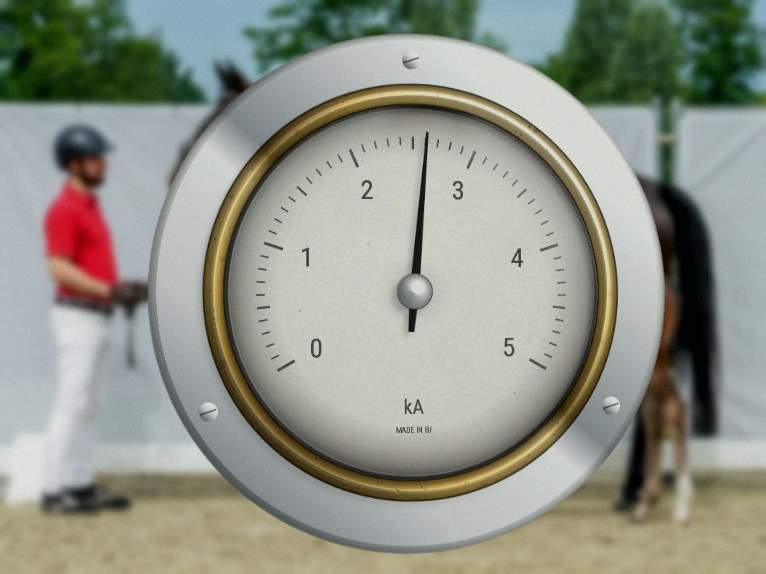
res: 2.6; kA
